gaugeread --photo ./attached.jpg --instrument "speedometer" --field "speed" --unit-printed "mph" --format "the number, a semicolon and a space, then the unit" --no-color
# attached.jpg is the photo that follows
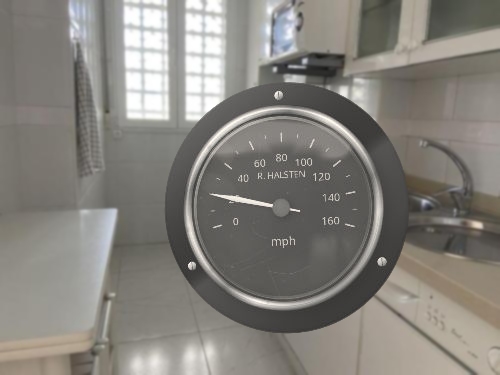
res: 20; mph
